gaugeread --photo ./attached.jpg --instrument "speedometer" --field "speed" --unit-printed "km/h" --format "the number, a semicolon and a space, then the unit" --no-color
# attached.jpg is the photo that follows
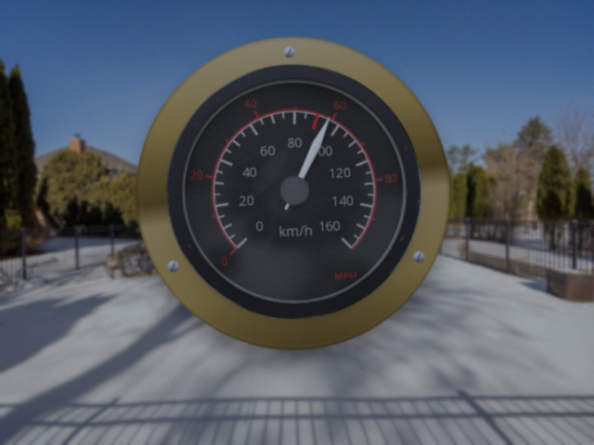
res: 95; km/h
